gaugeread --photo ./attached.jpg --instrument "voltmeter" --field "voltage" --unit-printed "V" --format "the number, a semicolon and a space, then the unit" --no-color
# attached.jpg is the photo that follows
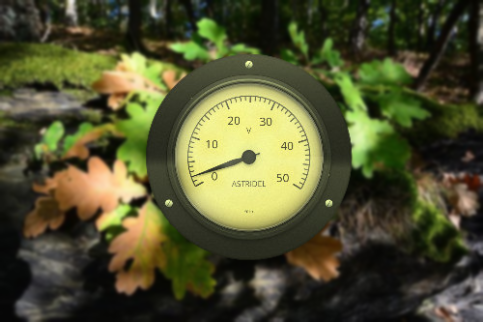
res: 2; V
